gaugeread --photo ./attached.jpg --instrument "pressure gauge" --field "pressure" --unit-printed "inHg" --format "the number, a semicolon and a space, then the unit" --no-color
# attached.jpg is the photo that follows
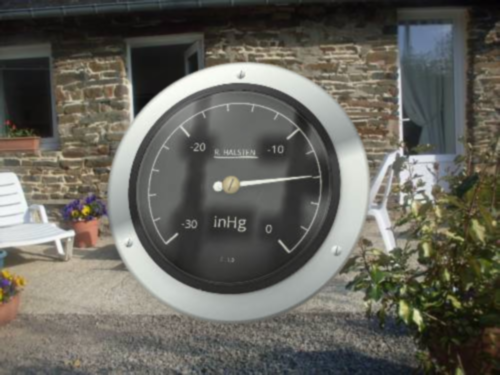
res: -6; inHg
